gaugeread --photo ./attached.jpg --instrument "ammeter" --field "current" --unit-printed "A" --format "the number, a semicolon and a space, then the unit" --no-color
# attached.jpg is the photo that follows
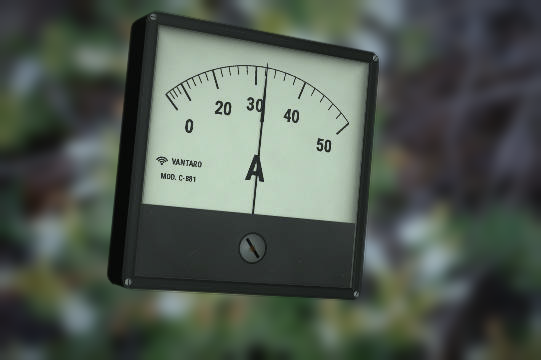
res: 32; A
